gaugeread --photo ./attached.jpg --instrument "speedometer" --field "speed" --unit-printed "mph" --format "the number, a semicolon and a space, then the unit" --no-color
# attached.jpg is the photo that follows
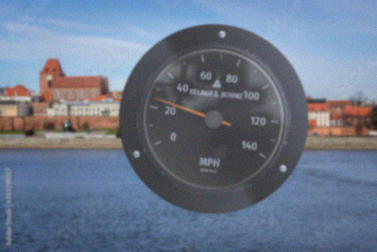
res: 25; mph
